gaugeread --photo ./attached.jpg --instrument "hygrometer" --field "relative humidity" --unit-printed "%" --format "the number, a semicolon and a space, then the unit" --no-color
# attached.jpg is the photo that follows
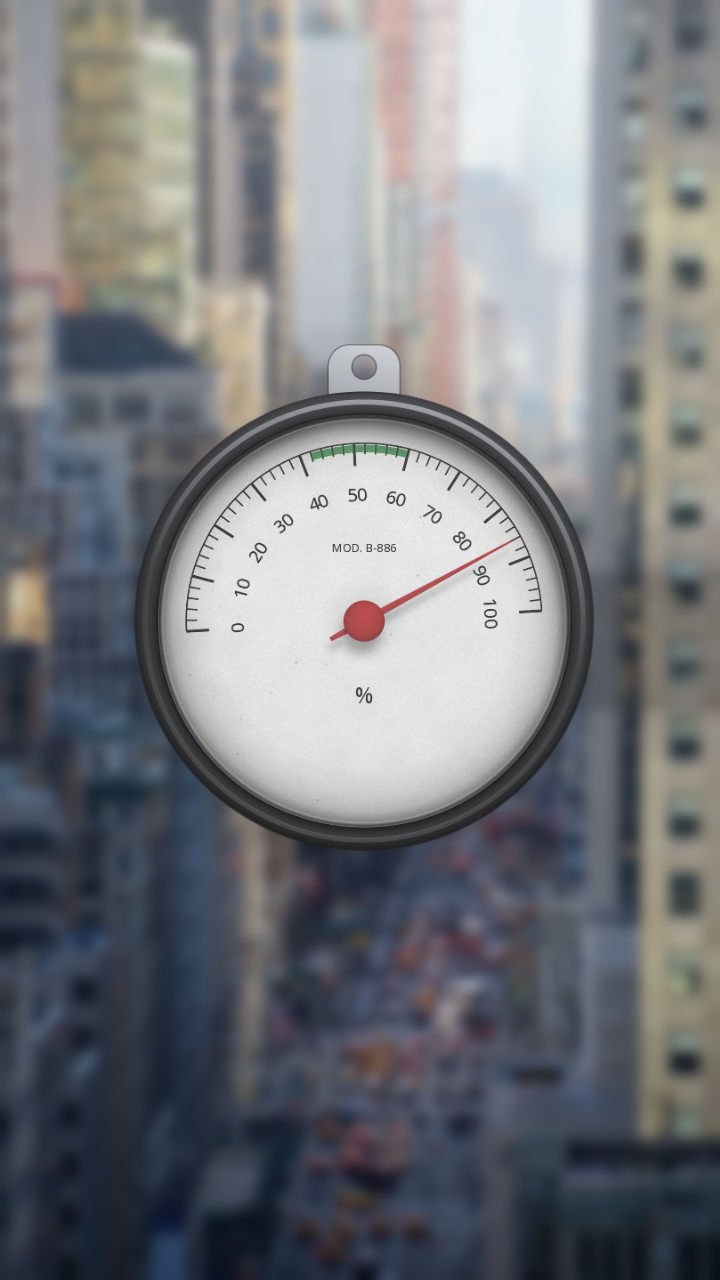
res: 86; %
